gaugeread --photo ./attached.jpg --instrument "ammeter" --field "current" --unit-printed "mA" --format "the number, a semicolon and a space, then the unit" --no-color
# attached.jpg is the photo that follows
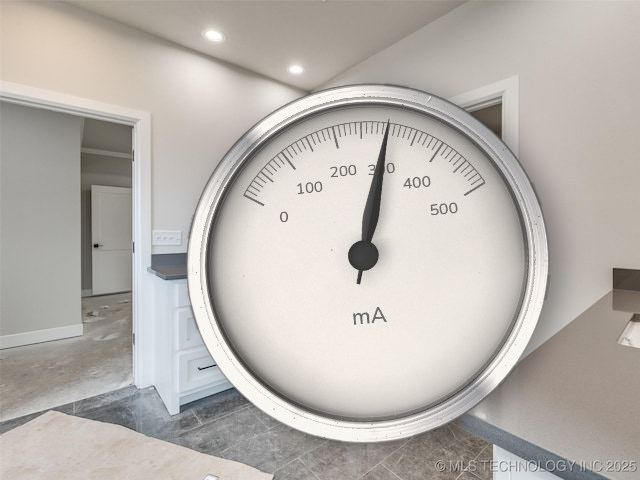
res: 300; mA
